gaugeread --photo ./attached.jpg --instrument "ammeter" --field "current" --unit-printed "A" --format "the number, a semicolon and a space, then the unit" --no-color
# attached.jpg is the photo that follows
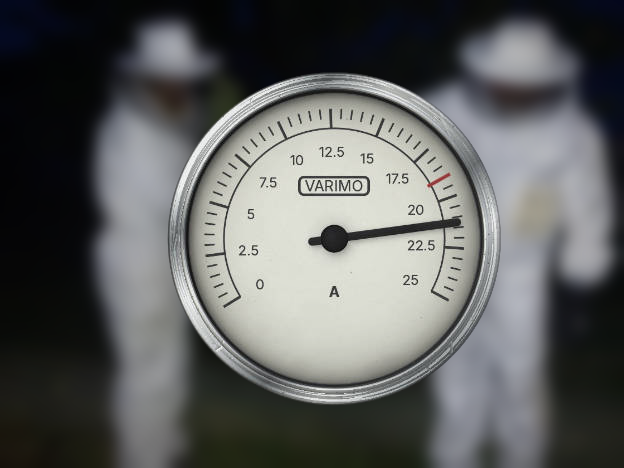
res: 21.25; A
